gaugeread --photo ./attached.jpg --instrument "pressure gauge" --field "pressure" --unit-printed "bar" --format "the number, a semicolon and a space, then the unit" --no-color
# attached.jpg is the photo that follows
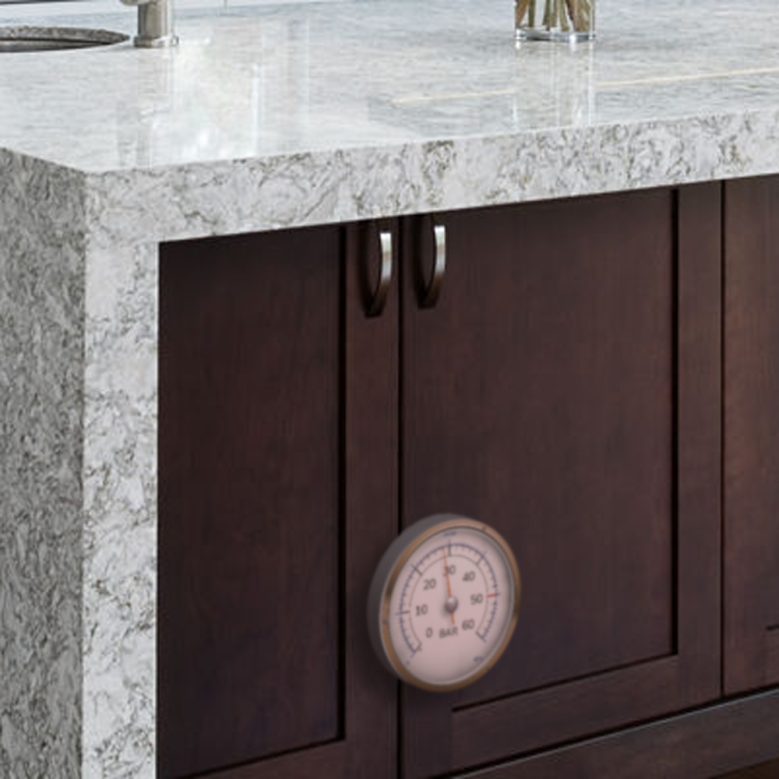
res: 28; bar
